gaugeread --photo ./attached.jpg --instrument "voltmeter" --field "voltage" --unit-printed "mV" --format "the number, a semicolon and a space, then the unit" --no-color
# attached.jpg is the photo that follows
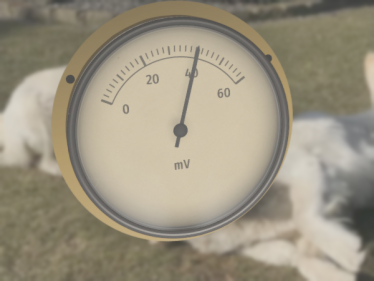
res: 40; mV
